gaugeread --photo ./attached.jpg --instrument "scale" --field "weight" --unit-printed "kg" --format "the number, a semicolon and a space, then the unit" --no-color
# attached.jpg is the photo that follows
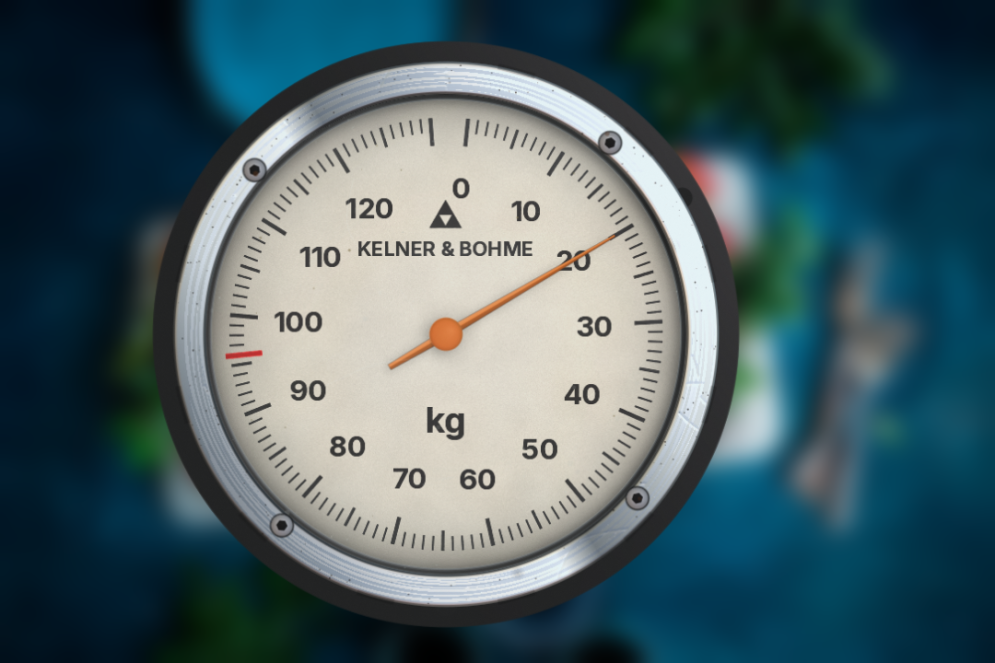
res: 20; kg
